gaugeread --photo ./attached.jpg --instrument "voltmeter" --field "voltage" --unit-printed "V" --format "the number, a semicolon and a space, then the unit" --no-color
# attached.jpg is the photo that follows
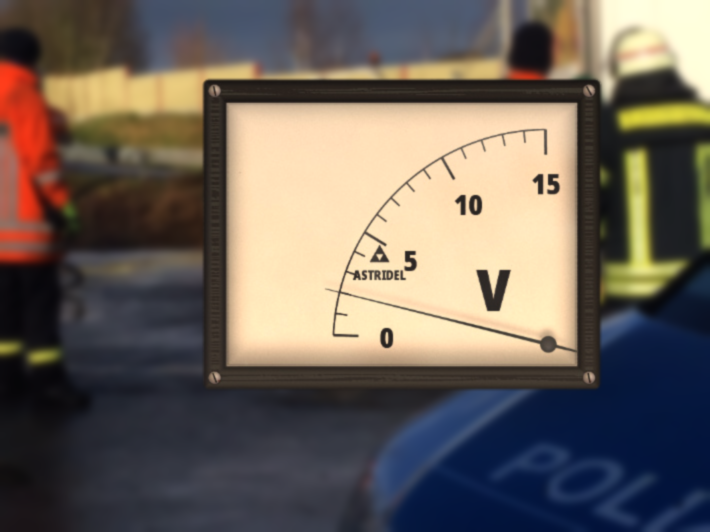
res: 2; V
